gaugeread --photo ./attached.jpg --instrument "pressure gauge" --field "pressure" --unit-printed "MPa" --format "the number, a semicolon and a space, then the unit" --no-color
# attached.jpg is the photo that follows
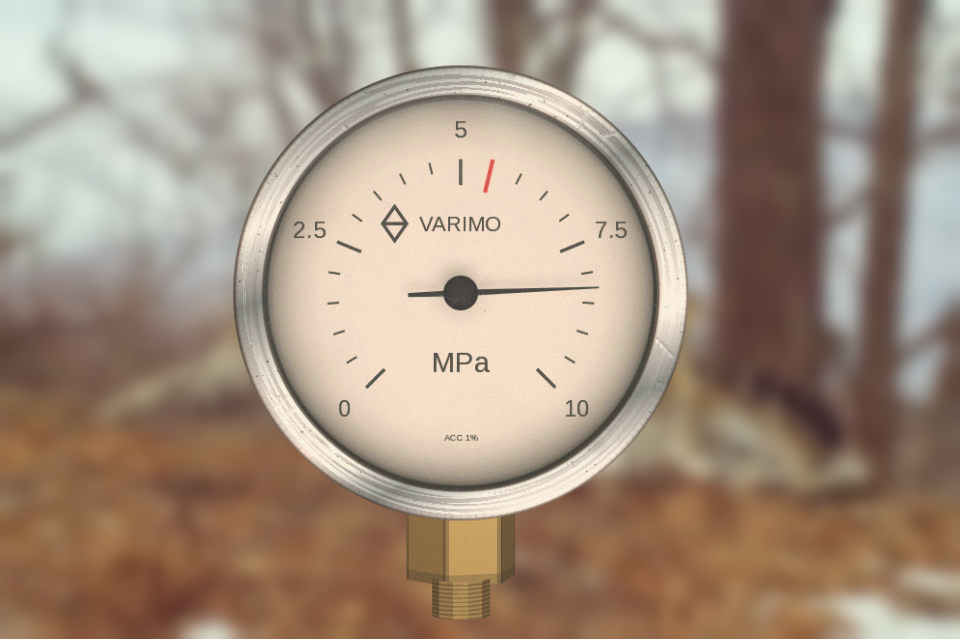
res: 8.25; MPa
